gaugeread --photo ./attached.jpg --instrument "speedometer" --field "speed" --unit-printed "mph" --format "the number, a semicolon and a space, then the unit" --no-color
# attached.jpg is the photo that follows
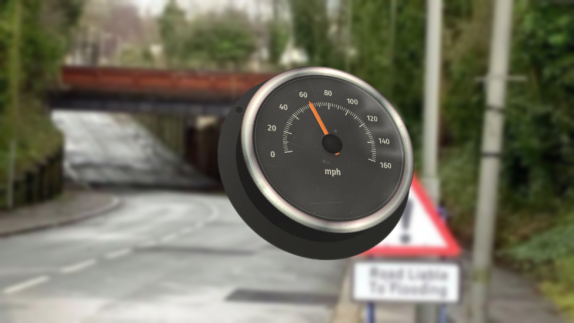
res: 60; mph
